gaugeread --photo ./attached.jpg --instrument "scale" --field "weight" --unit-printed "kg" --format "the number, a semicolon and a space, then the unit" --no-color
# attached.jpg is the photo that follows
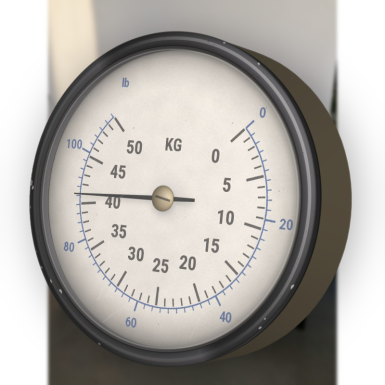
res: 41; kg
